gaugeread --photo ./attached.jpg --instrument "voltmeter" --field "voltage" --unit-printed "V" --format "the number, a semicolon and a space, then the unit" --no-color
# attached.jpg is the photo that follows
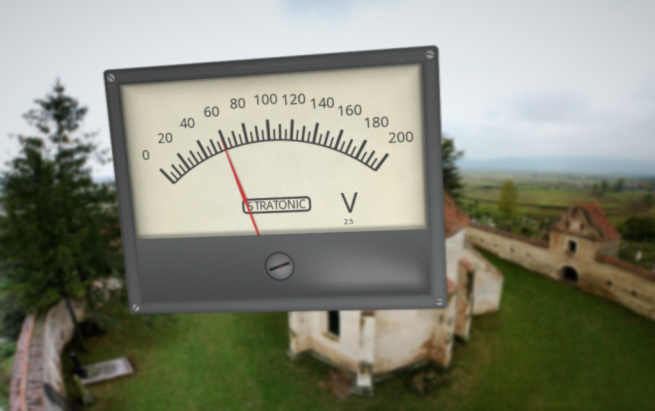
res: 60; V
